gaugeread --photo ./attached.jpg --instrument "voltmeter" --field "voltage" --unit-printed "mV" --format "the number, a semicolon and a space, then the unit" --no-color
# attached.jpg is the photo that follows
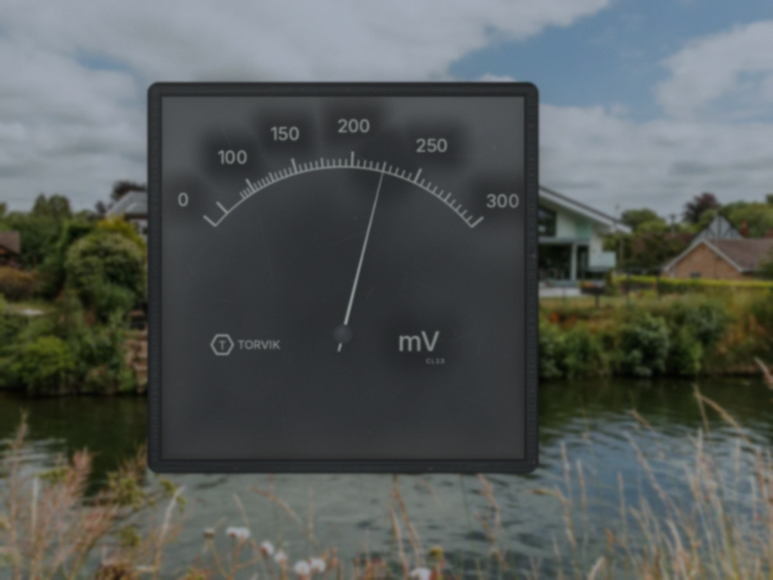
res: 225; mV
